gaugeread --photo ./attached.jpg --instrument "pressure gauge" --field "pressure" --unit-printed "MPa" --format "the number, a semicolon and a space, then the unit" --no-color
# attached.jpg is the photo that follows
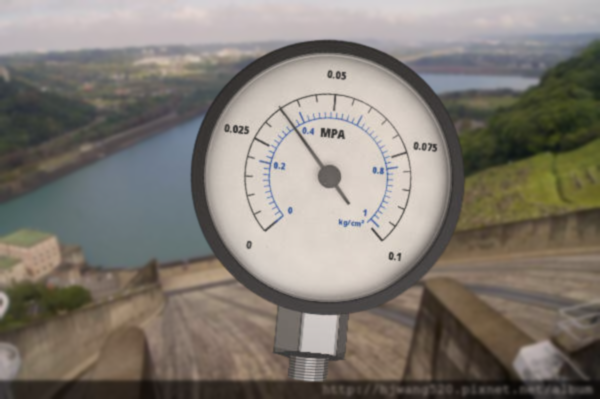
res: 0.035; MPa
